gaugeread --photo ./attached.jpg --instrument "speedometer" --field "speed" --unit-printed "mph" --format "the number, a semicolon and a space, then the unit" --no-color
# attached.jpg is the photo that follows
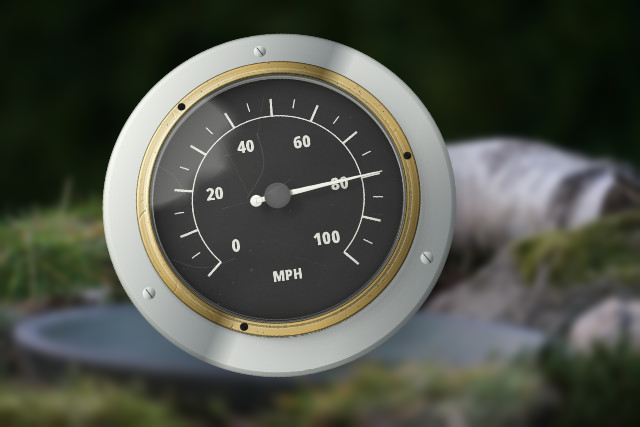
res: 80; mph
